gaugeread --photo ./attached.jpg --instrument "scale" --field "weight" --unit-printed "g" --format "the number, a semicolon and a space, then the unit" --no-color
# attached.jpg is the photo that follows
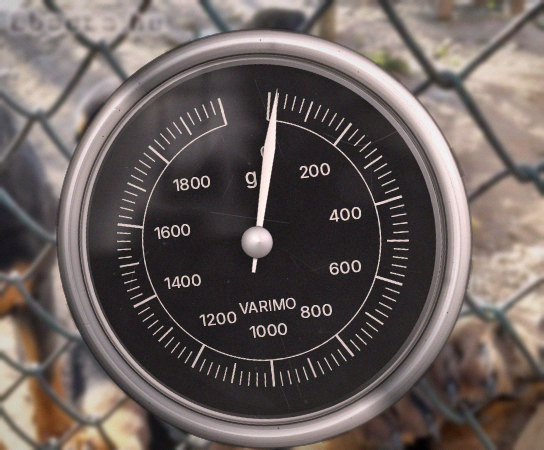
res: 20; g
